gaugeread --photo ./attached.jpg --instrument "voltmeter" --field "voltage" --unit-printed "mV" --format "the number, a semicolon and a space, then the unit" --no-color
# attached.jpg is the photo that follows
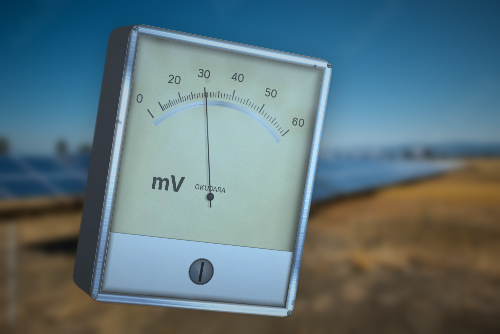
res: 30; mV
